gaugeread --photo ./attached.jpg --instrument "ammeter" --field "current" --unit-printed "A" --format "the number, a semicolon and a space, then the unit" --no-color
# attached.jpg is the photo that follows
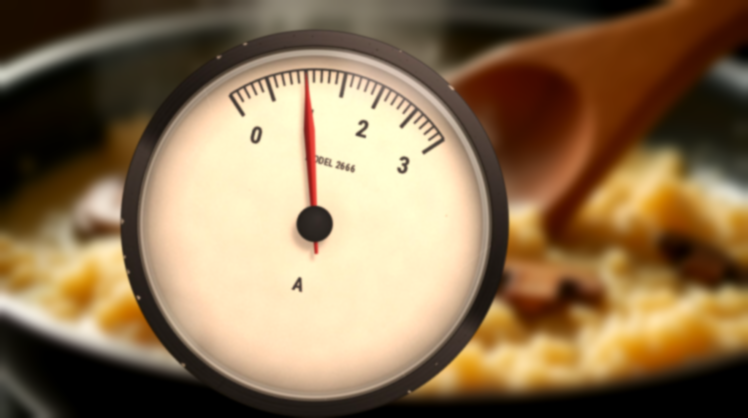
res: 1; A
